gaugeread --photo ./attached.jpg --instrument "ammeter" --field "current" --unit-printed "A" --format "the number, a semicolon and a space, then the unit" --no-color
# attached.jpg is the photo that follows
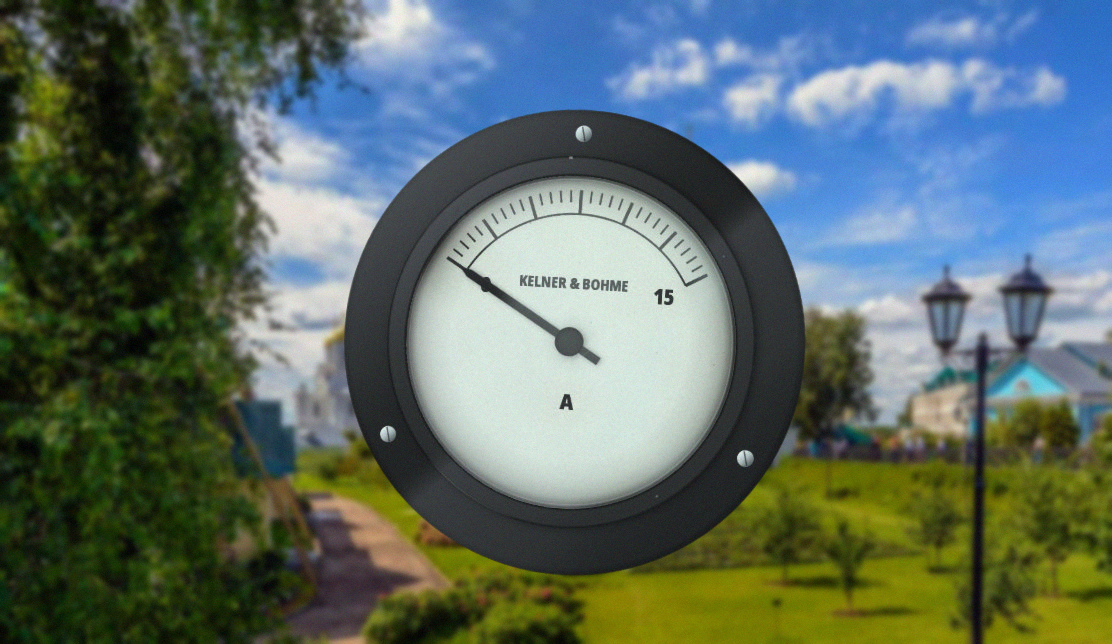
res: 0; A
